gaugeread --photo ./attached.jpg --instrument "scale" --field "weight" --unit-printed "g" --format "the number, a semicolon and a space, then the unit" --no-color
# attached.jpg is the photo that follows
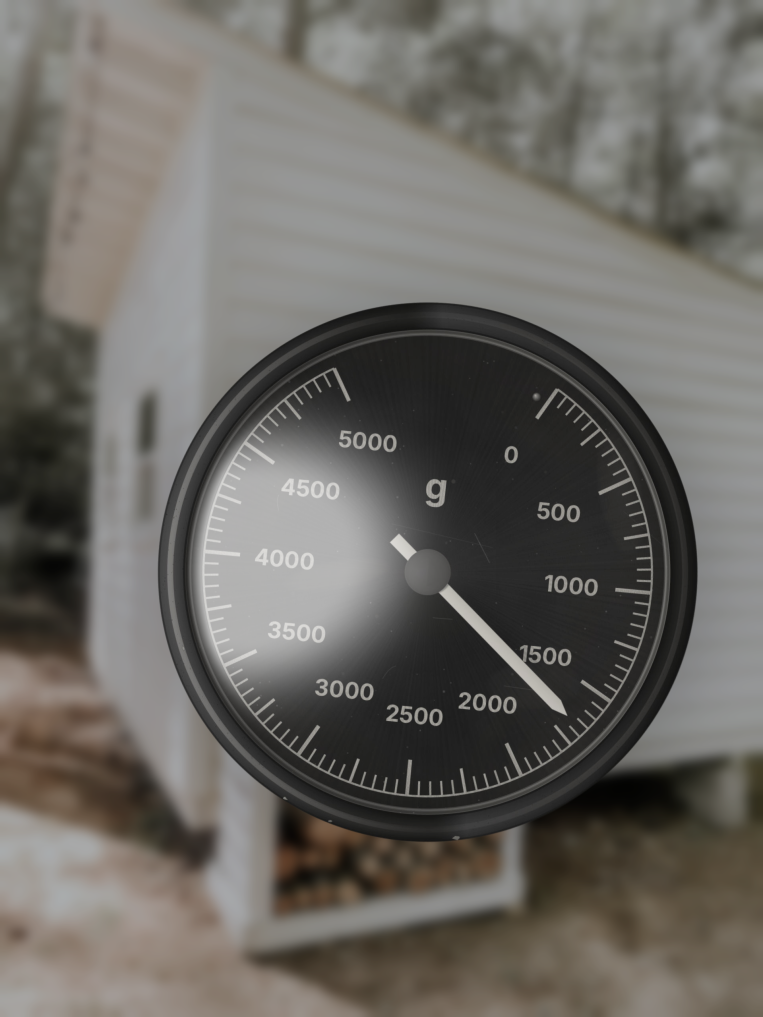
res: 1675; g
